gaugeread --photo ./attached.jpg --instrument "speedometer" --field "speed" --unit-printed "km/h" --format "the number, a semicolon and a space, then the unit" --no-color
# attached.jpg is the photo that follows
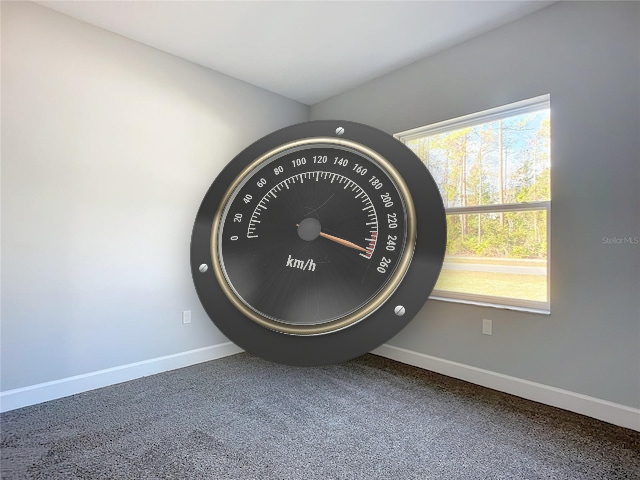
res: 255; km/h
